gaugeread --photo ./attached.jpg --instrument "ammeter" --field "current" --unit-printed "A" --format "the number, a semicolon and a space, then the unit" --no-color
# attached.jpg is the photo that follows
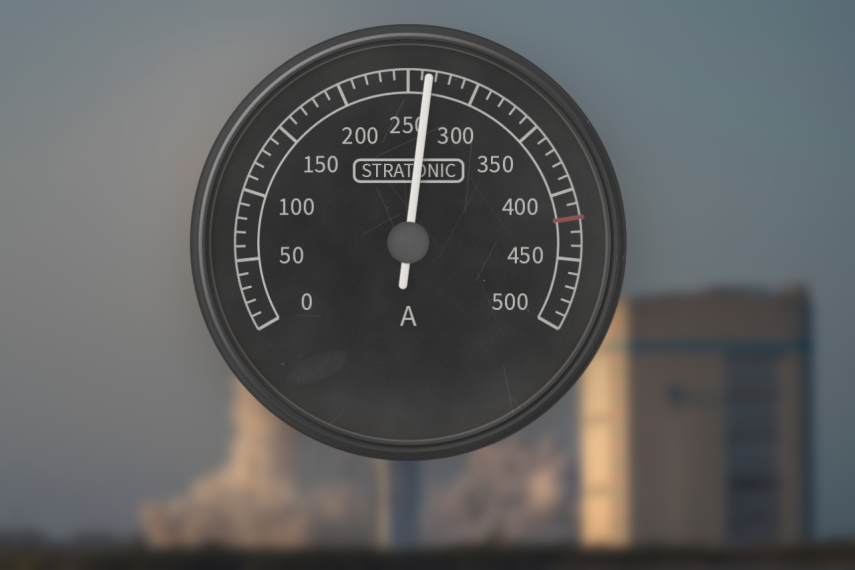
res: 265; A
